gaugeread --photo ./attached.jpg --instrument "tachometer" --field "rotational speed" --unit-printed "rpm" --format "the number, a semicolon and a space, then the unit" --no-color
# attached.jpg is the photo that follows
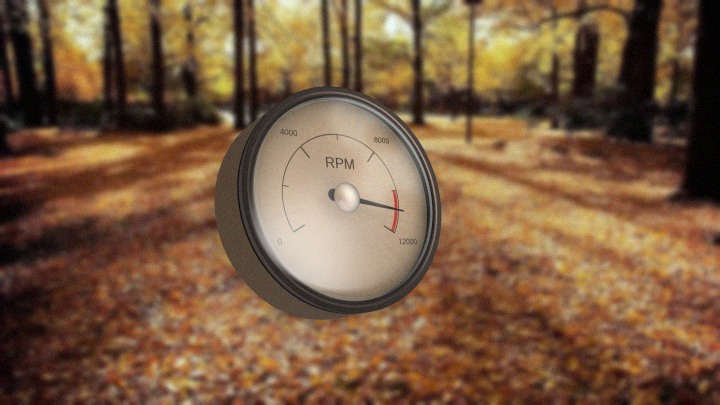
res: 11000; rpm
